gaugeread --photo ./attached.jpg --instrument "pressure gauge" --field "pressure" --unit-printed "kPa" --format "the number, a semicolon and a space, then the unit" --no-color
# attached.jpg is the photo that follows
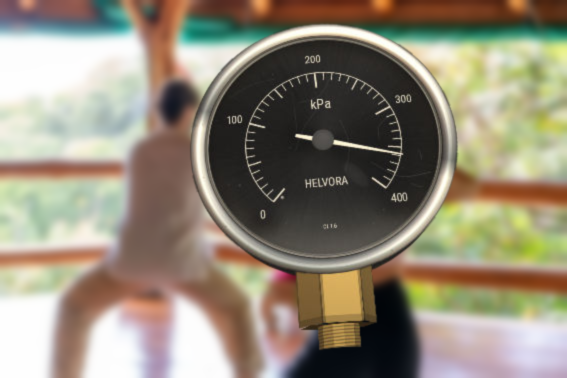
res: 360; kPa
